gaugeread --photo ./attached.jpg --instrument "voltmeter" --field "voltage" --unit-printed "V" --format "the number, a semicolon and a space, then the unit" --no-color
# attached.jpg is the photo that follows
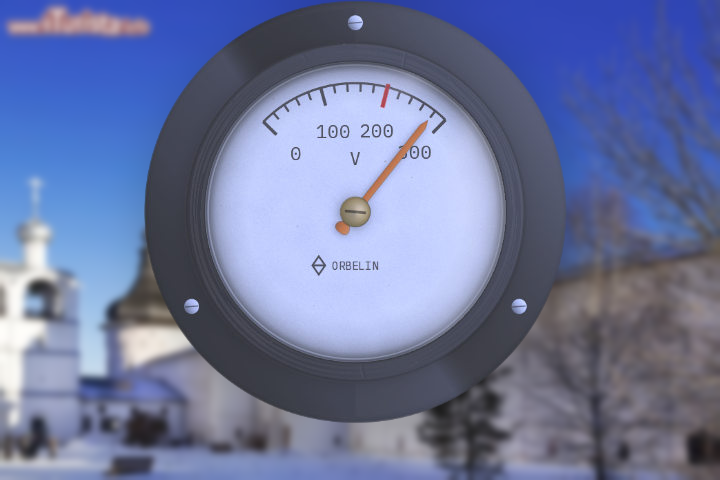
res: 280; V
